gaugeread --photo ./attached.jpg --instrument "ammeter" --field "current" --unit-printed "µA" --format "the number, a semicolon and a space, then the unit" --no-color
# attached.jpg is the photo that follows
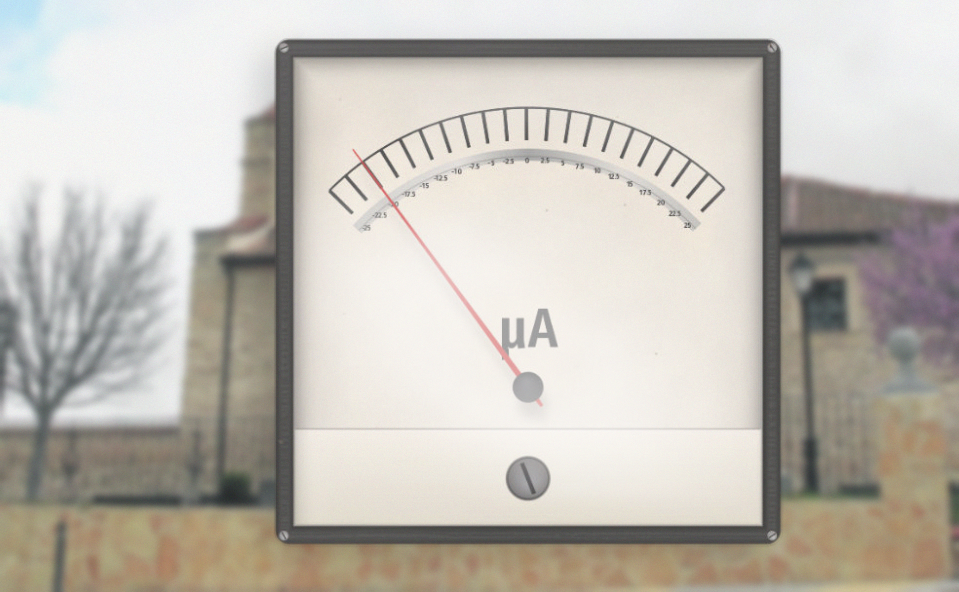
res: -20; µA
